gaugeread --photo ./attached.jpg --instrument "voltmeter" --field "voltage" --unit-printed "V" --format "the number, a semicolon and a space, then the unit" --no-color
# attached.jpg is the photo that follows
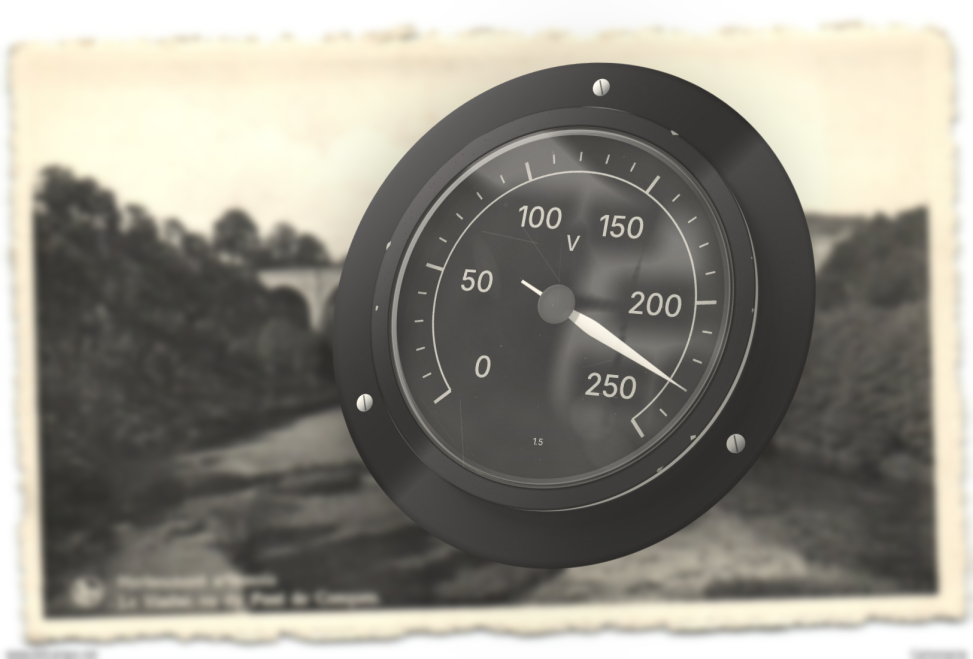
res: 230; V
